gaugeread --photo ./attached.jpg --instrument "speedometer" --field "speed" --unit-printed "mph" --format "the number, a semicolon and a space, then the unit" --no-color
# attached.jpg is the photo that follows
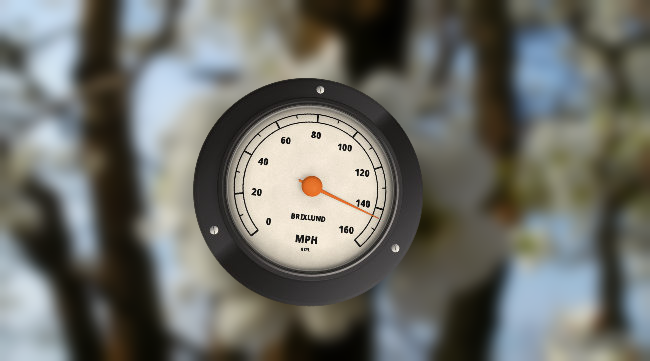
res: 145; mph
